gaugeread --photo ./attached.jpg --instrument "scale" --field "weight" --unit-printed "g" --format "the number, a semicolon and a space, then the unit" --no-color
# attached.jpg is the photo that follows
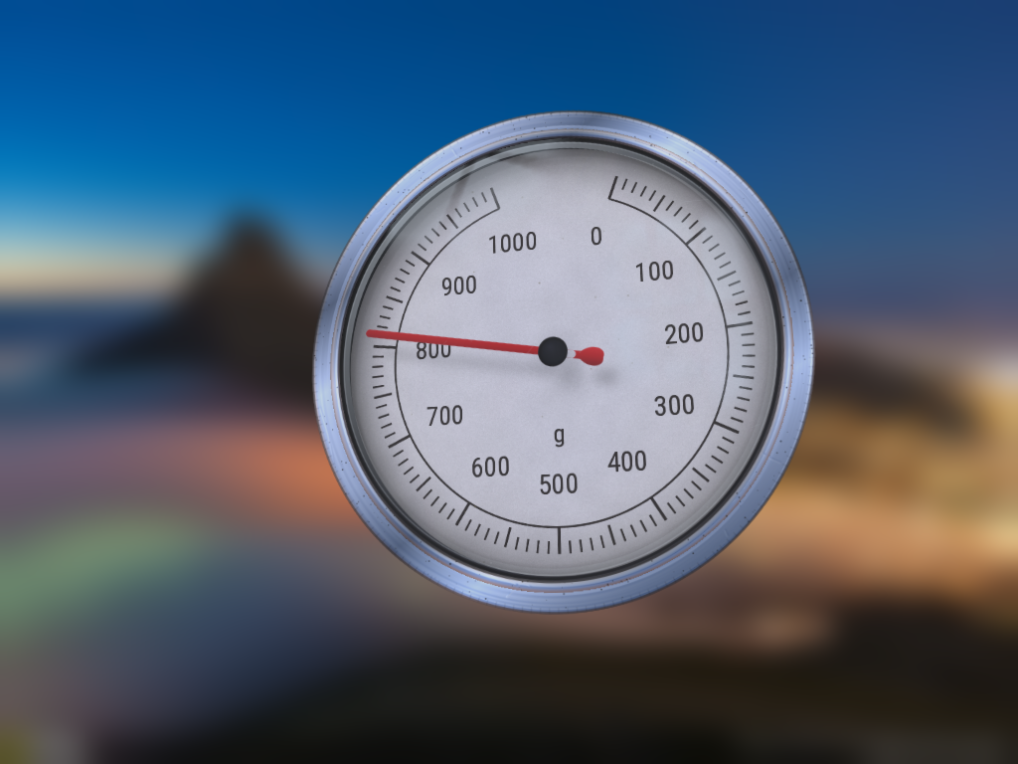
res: 810; g
